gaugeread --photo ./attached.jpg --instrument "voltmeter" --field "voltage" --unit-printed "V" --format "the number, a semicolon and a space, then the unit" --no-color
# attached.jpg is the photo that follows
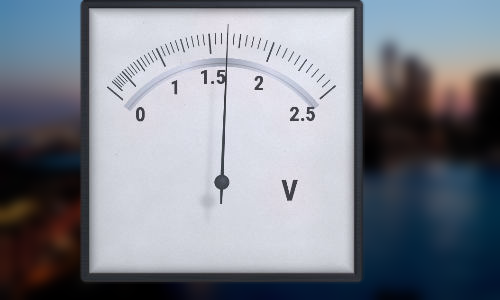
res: 1.65; V
